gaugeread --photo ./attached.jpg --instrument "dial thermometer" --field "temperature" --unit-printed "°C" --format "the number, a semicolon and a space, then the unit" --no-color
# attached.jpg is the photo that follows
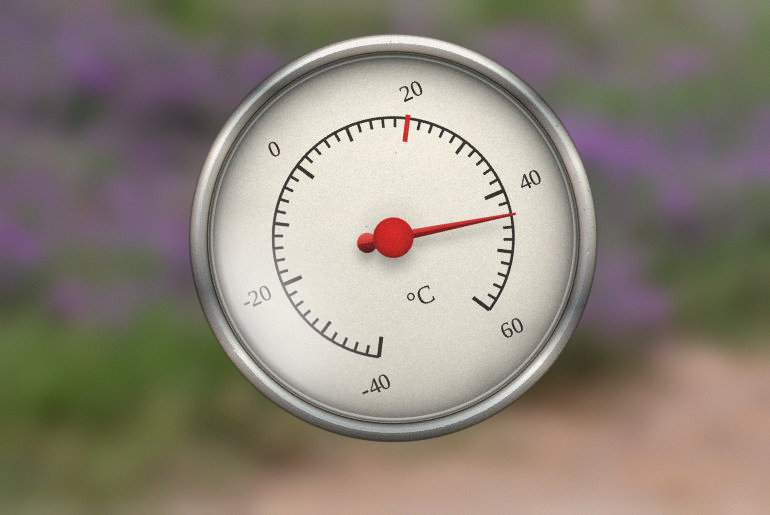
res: 44; °C
